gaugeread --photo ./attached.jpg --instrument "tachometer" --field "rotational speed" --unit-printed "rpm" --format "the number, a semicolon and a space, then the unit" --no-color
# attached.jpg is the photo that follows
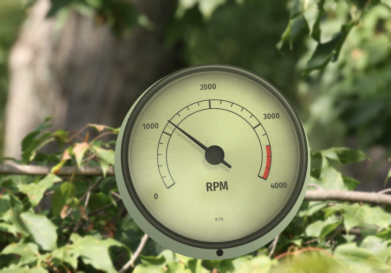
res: 1200; rpm
